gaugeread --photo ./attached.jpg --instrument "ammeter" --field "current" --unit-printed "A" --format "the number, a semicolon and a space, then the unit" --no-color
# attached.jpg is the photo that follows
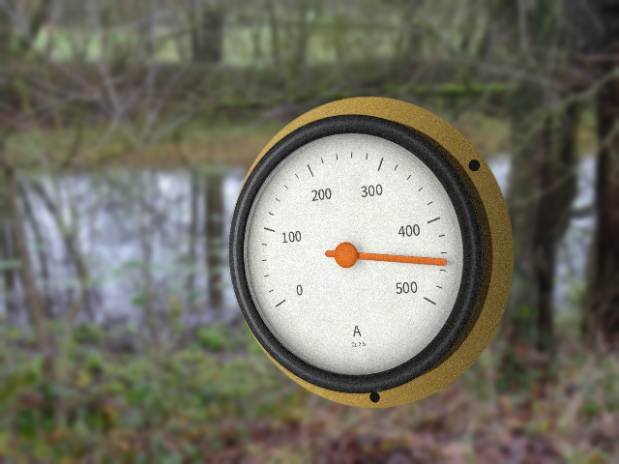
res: 450; A
